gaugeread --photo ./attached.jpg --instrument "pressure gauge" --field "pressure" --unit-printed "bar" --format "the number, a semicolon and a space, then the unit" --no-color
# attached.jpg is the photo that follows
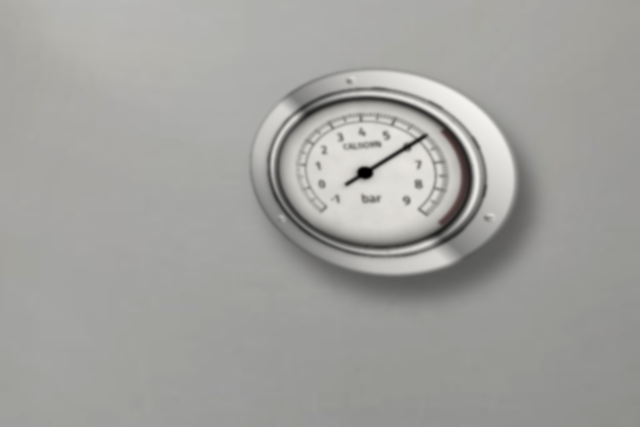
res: 6; bar
